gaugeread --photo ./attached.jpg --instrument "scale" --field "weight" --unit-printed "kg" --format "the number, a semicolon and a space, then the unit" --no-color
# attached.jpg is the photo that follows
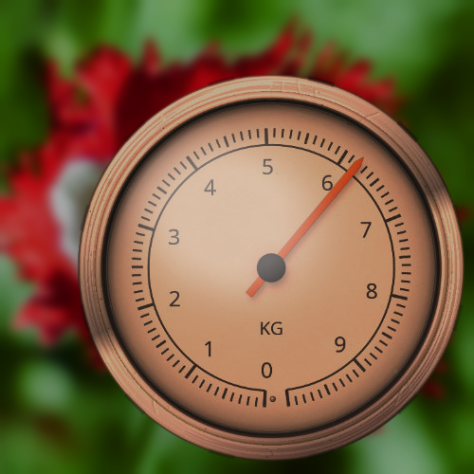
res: 6.2; kg
